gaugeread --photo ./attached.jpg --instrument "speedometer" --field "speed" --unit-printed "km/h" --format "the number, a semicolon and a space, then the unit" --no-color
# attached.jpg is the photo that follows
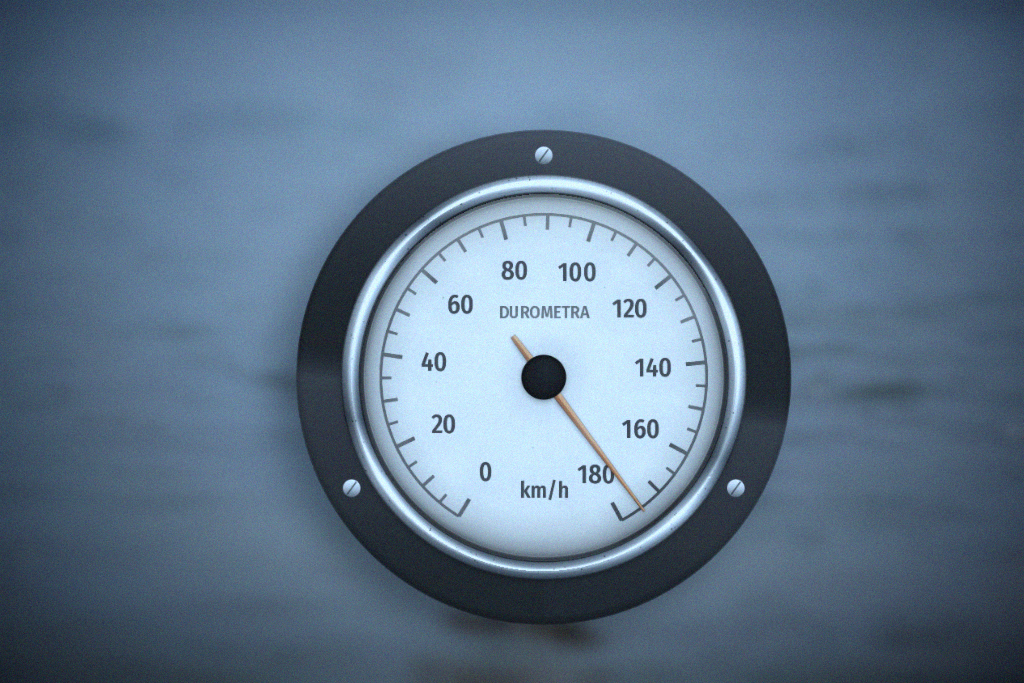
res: 175; km/h
